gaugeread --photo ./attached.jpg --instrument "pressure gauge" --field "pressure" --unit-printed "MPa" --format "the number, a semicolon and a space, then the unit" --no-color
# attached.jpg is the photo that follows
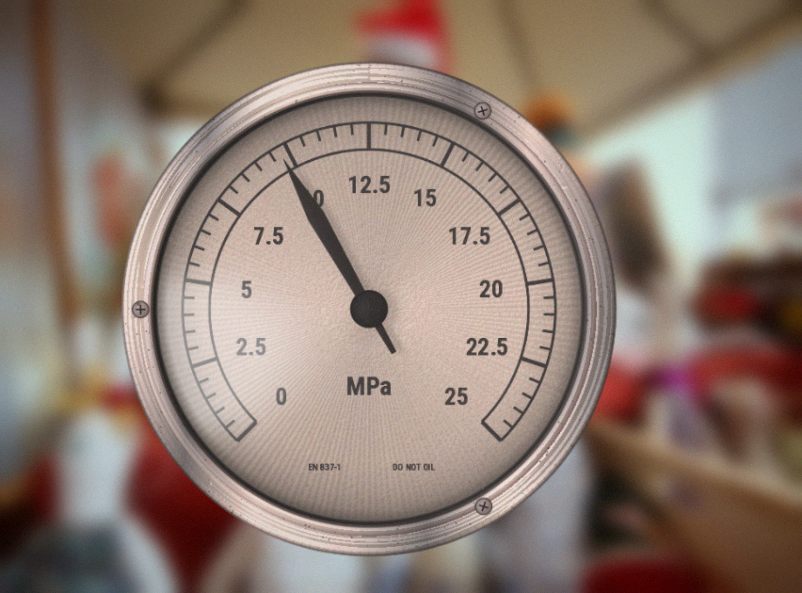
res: 9.75; MPa
